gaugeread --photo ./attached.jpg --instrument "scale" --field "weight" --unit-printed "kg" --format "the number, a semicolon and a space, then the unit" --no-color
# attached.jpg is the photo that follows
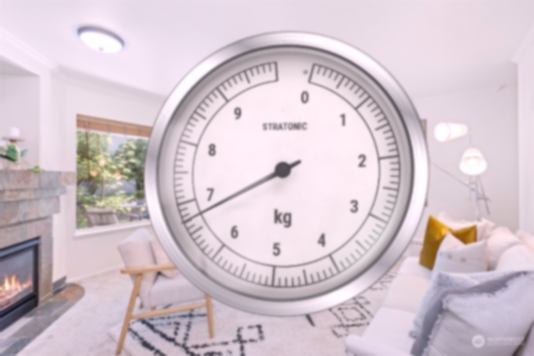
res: 6.7; kg
